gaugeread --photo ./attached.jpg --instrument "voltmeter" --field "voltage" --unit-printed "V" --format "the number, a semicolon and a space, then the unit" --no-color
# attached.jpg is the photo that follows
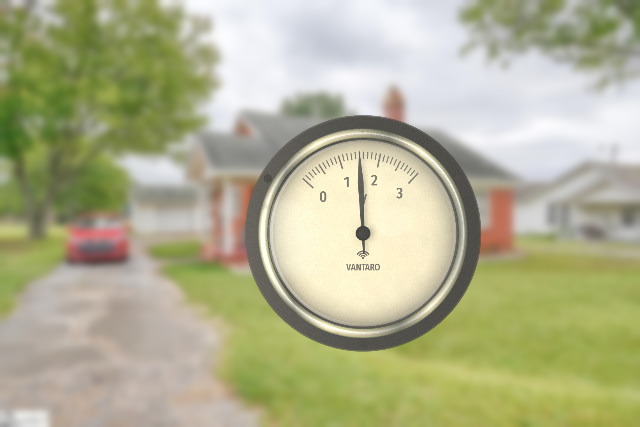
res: 1.5; V
